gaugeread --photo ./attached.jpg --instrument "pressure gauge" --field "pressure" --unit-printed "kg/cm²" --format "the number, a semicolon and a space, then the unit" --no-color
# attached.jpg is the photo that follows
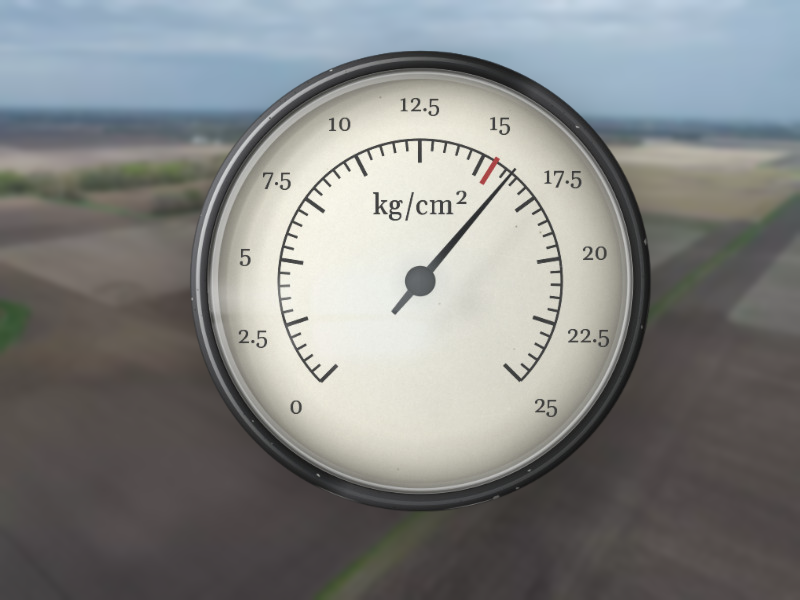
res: 16.25; kg/cm²
